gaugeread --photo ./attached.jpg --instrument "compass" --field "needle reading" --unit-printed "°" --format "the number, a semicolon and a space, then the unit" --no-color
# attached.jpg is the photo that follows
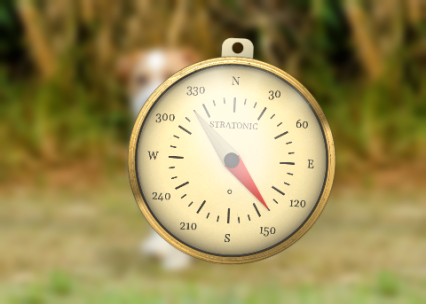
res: 140; °
